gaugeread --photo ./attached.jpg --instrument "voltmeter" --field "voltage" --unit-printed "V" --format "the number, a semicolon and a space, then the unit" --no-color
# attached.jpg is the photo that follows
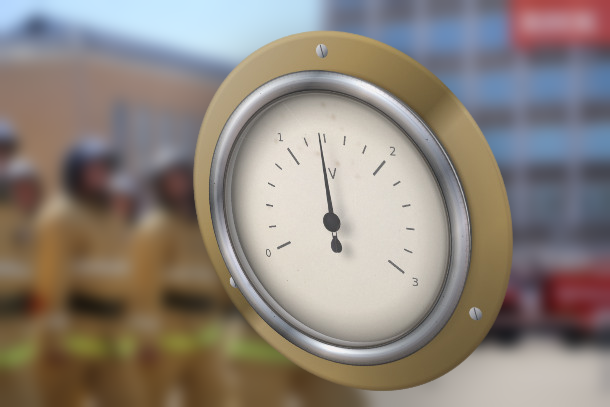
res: 1.4; V
